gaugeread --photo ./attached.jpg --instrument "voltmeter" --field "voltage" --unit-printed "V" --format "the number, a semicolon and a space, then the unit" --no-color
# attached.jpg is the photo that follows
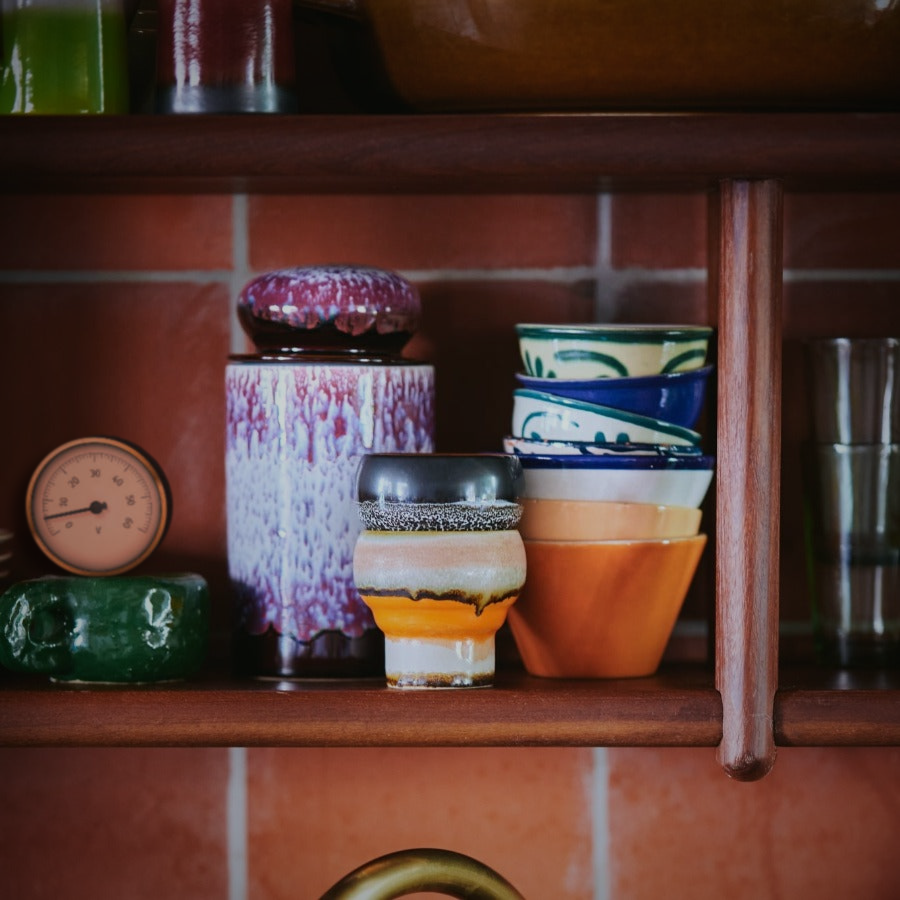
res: 5; V
